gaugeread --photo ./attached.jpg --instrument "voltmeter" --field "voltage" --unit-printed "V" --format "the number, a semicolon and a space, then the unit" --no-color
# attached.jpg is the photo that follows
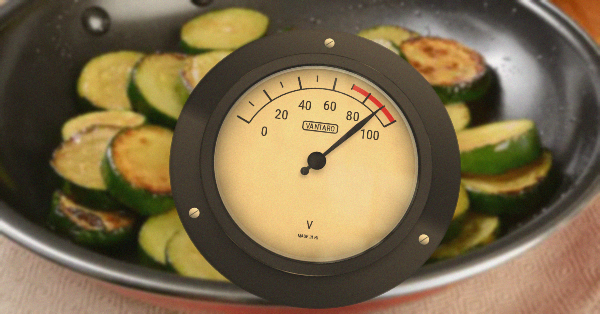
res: 90; V
